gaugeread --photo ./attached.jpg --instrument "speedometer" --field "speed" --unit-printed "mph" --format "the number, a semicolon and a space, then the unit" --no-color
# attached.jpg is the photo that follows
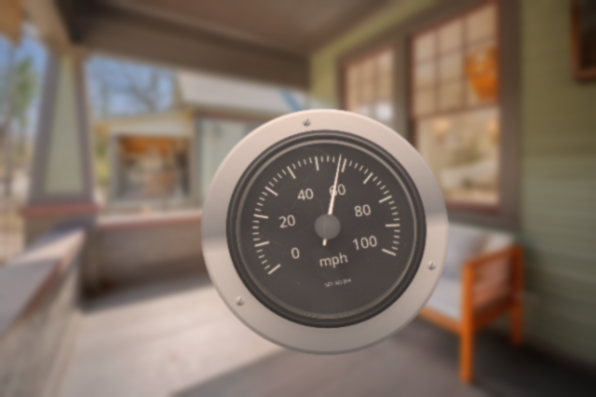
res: 58; mph
